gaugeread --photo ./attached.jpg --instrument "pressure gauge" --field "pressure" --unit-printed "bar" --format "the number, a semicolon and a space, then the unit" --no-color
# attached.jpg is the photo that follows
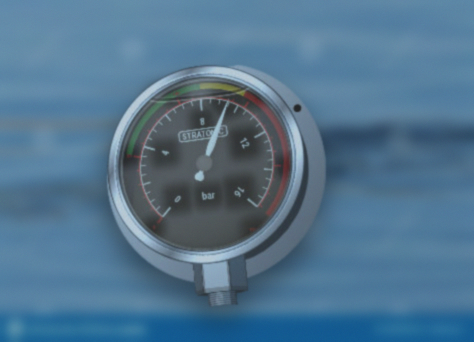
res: 9.5; bar
